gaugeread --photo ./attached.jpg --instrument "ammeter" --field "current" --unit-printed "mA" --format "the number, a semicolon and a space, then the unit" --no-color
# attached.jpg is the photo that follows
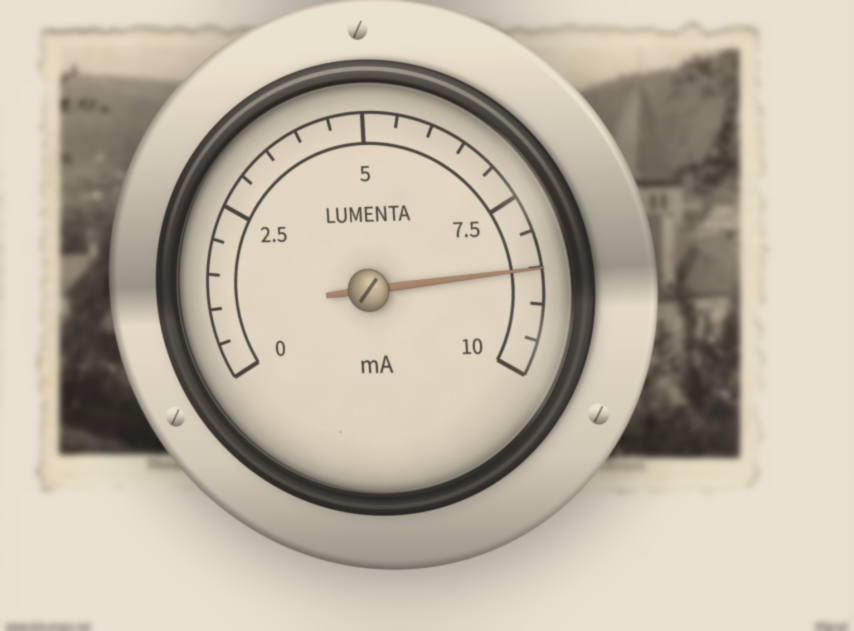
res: 8.5; mA
